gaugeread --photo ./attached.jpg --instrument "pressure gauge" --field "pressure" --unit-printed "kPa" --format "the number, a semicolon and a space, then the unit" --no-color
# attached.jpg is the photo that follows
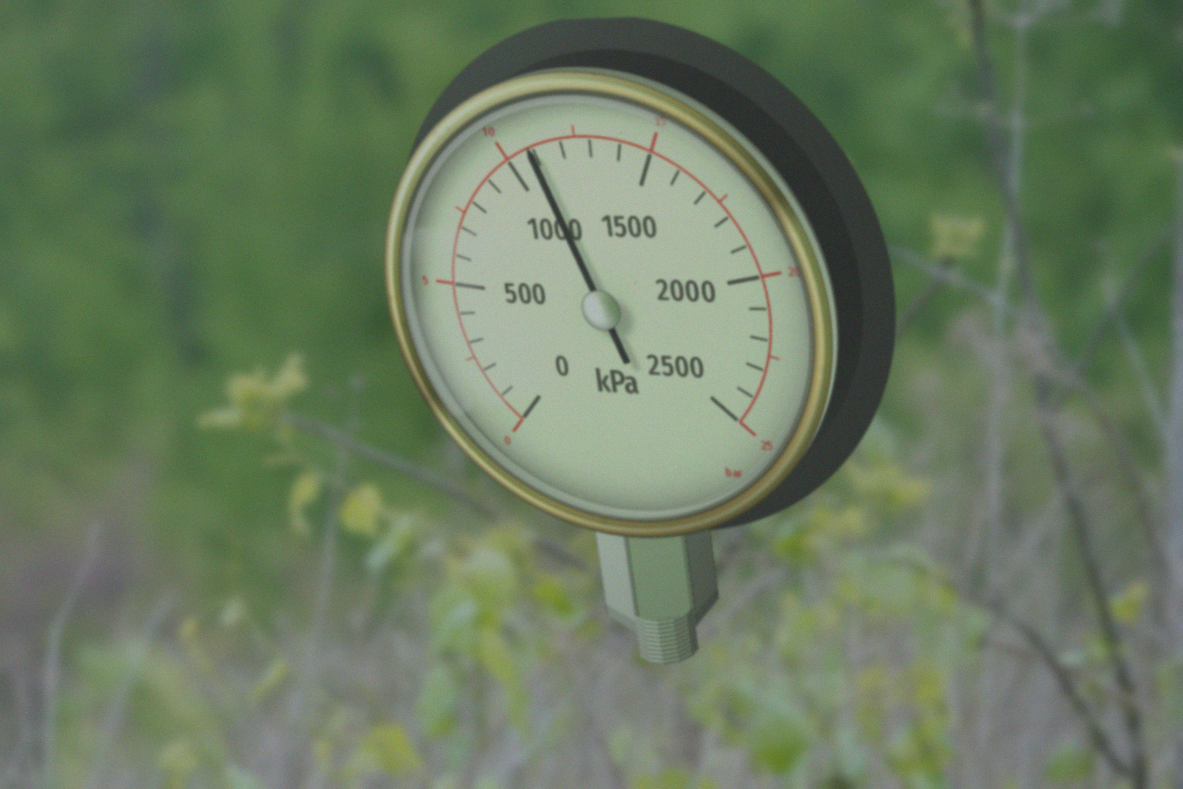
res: 1100; kPa
